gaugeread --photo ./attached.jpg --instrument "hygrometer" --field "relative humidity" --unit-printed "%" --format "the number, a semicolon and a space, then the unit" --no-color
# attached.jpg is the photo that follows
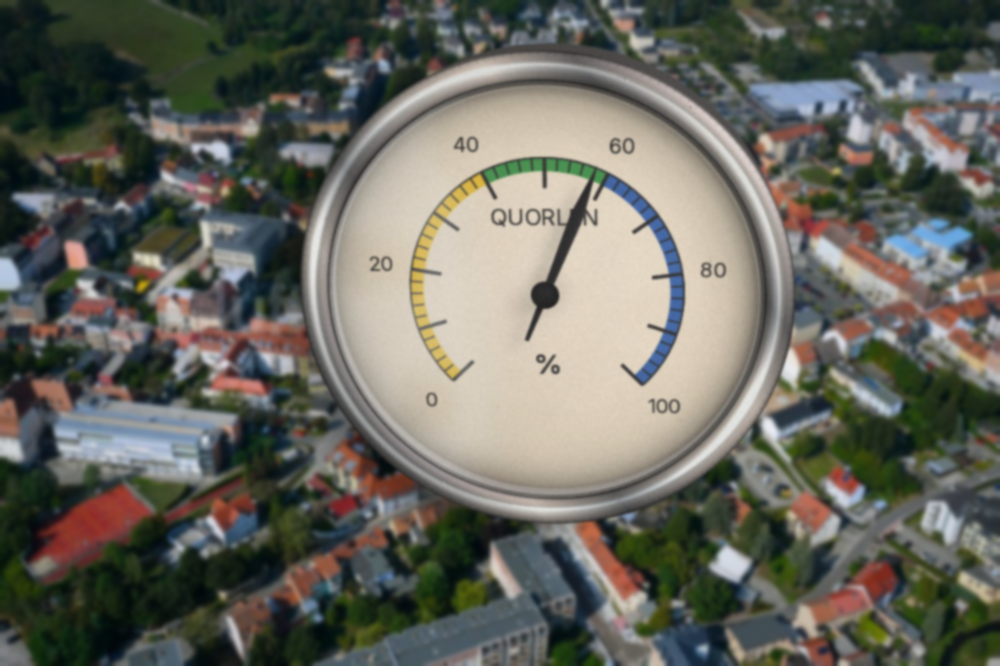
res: 58; %
